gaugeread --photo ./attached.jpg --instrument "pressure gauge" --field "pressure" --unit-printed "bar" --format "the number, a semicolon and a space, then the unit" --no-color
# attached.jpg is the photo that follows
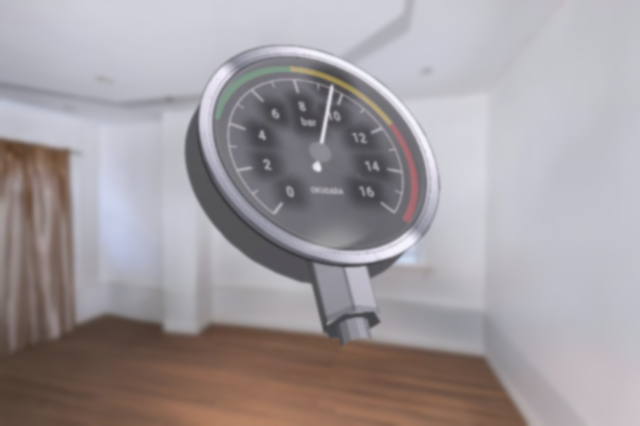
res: 9.5; bar
